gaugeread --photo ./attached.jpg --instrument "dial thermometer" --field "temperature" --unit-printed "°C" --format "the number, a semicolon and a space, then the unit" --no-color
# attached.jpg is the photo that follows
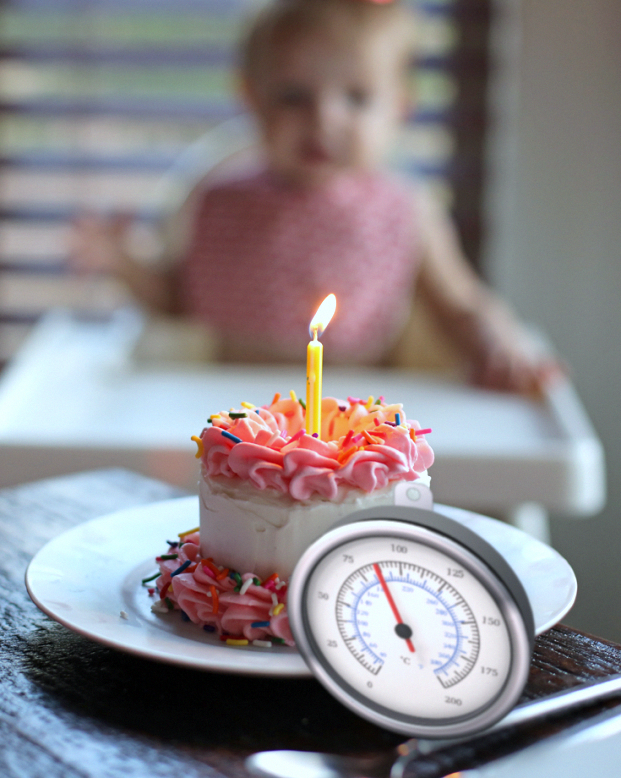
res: 87.5; °C
